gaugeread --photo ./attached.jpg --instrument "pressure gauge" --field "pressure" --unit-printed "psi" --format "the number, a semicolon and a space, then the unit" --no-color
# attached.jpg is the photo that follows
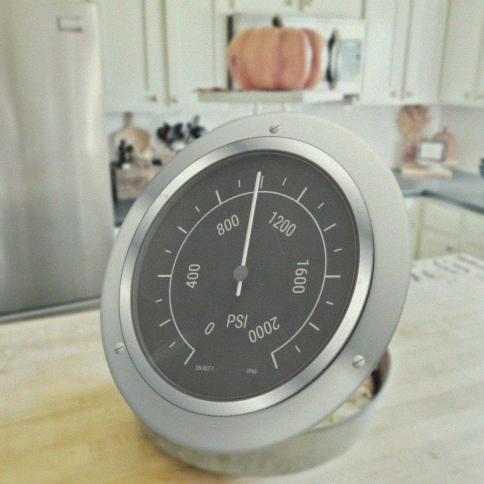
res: 1000; psi
